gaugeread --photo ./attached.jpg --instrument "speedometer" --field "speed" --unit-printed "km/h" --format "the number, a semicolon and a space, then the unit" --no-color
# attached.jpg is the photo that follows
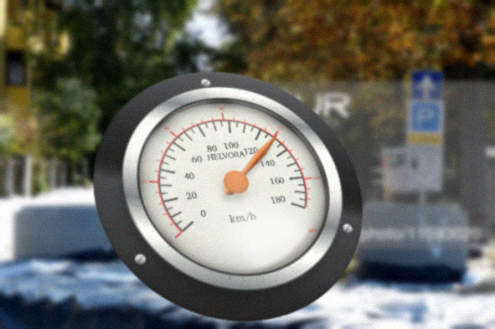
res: 130; km/h
